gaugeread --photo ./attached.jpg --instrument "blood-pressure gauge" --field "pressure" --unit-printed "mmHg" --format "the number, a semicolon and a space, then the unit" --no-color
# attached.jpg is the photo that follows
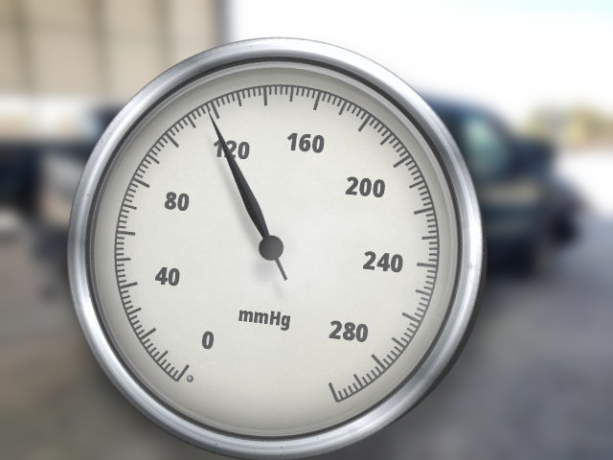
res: 118; mmHg
